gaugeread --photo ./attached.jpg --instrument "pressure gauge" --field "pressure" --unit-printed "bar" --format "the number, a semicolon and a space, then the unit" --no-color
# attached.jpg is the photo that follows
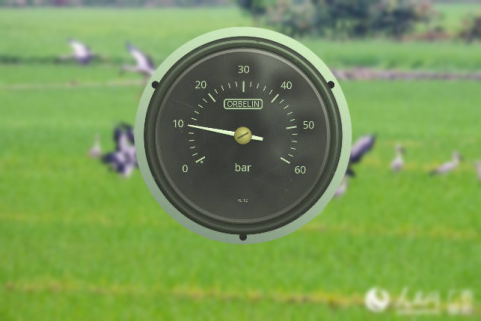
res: 10; bar
